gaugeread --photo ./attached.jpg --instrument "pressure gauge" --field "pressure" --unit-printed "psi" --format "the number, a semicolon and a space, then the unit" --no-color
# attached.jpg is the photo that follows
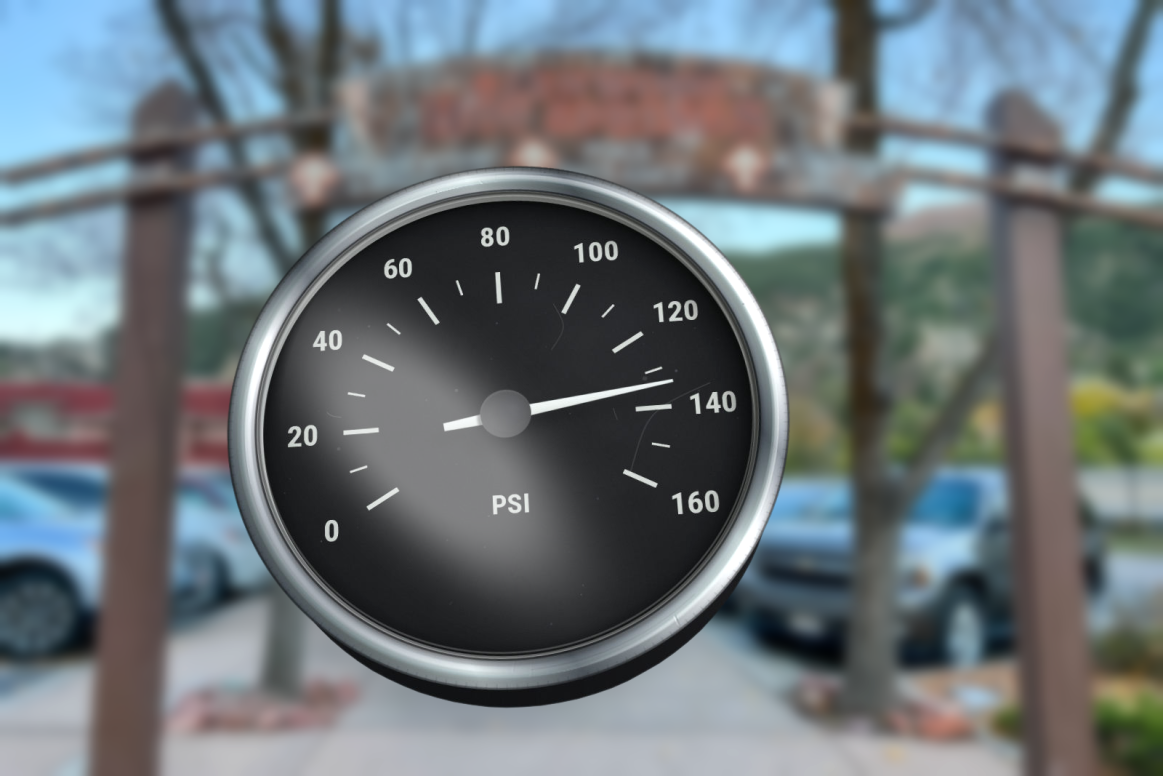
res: 135; psi
